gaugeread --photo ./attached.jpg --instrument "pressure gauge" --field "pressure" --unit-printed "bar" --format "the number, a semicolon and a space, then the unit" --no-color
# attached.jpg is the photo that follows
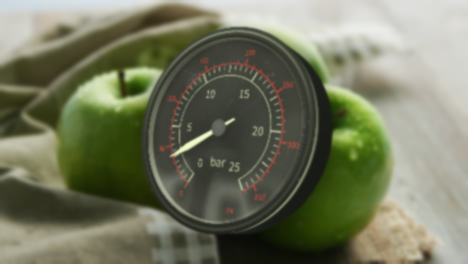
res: 2.5; bar
